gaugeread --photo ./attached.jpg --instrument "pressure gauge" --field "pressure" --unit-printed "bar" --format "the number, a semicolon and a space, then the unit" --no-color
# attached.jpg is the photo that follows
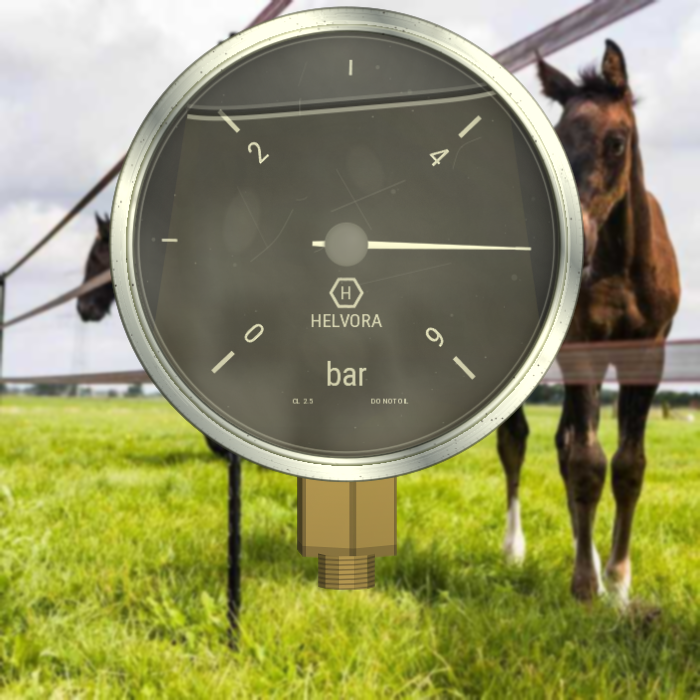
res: 5; bar
